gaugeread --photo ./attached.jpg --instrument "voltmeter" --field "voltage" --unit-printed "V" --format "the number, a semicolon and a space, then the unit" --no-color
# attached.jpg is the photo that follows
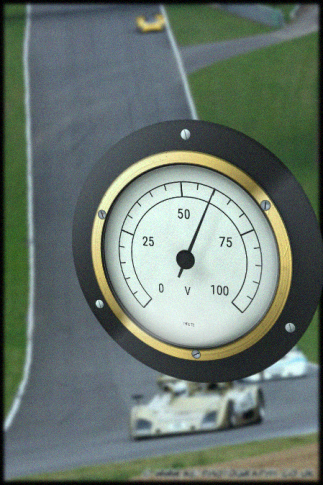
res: 60; V
